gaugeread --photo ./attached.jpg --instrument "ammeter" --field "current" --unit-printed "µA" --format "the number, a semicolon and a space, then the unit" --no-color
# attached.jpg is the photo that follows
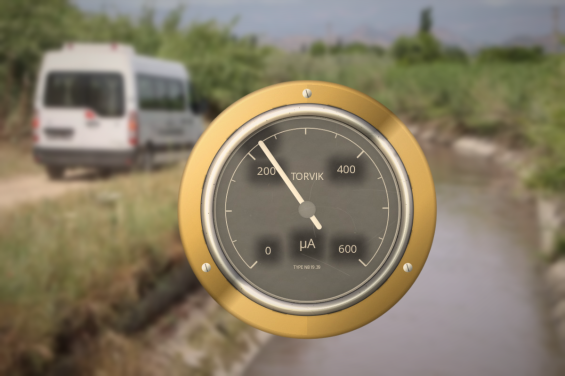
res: 225; µA
